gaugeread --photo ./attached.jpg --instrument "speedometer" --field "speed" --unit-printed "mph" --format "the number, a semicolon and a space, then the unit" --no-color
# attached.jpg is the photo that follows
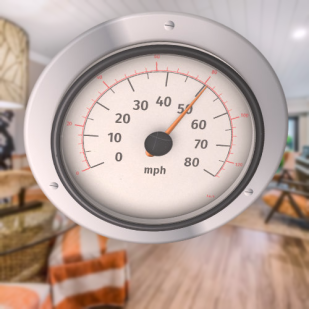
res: 50; mph
